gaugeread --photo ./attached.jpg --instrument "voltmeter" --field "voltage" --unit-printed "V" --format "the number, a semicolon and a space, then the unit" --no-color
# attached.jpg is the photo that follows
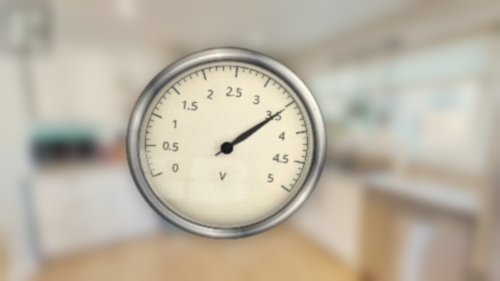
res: 3.5; V
